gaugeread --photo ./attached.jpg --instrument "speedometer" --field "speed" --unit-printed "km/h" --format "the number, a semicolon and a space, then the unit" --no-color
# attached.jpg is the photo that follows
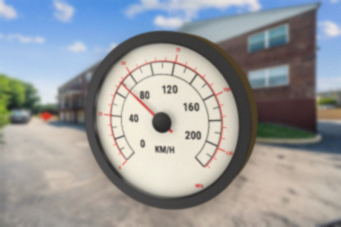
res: 70; km/h
